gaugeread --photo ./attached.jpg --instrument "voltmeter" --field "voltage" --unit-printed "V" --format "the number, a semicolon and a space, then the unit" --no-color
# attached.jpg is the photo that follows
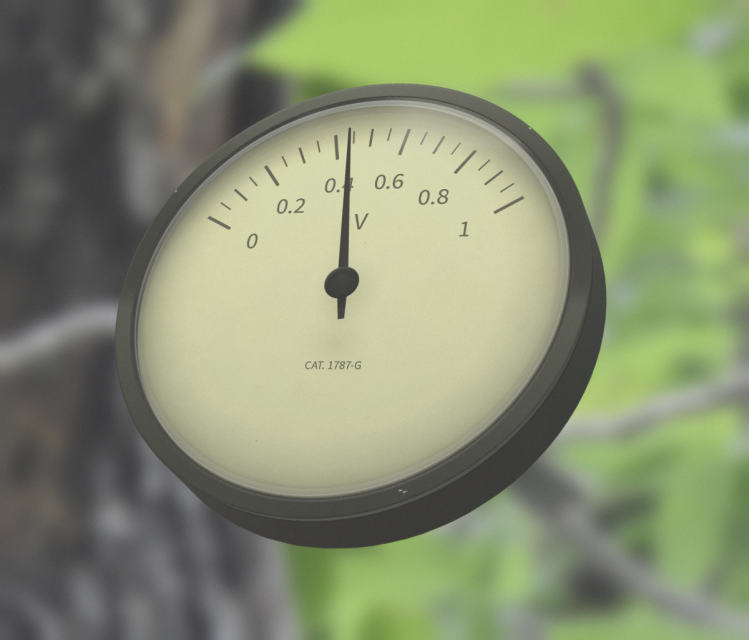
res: 0.45; V
